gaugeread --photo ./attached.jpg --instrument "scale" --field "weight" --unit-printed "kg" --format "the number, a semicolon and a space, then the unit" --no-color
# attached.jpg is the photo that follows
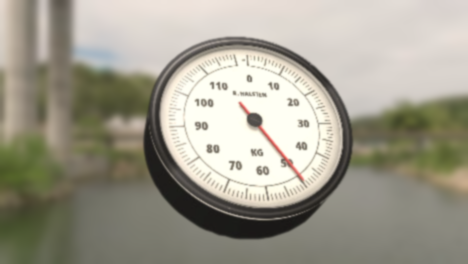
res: 50; kg
